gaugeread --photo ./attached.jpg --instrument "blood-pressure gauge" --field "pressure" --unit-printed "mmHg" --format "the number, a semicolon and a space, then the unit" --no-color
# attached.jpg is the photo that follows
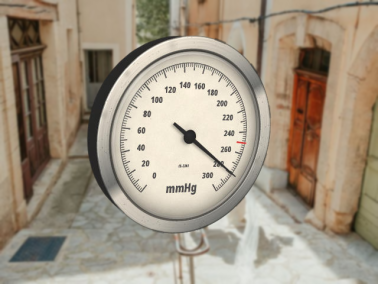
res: 280; mmHg
